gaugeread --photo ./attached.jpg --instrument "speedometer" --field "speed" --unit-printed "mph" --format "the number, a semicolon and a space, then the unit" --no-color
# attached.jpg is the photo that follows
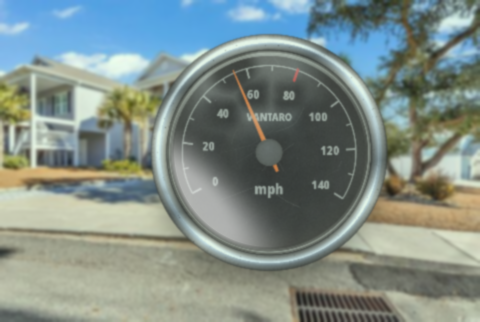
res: 55; mph
